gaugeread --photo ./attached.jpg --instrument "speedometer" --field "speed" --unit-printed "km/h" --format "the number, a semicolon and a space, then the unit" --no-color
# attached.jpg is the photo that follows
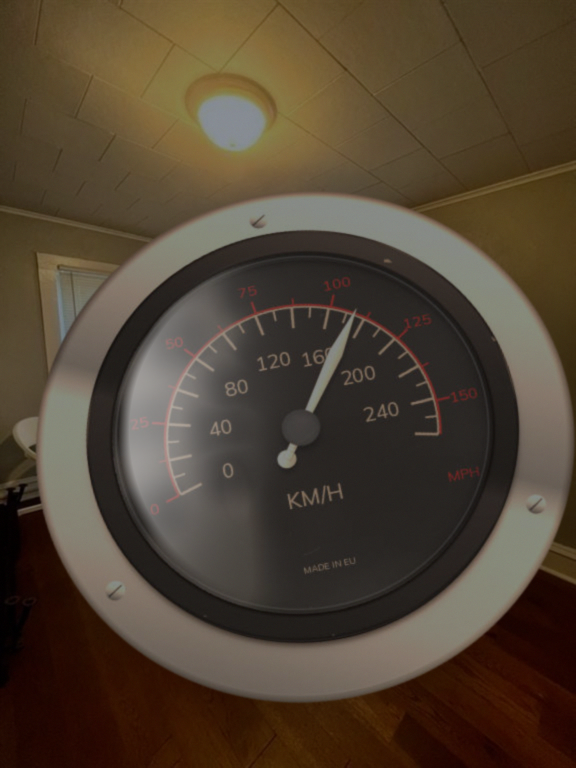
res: 175; km/h
